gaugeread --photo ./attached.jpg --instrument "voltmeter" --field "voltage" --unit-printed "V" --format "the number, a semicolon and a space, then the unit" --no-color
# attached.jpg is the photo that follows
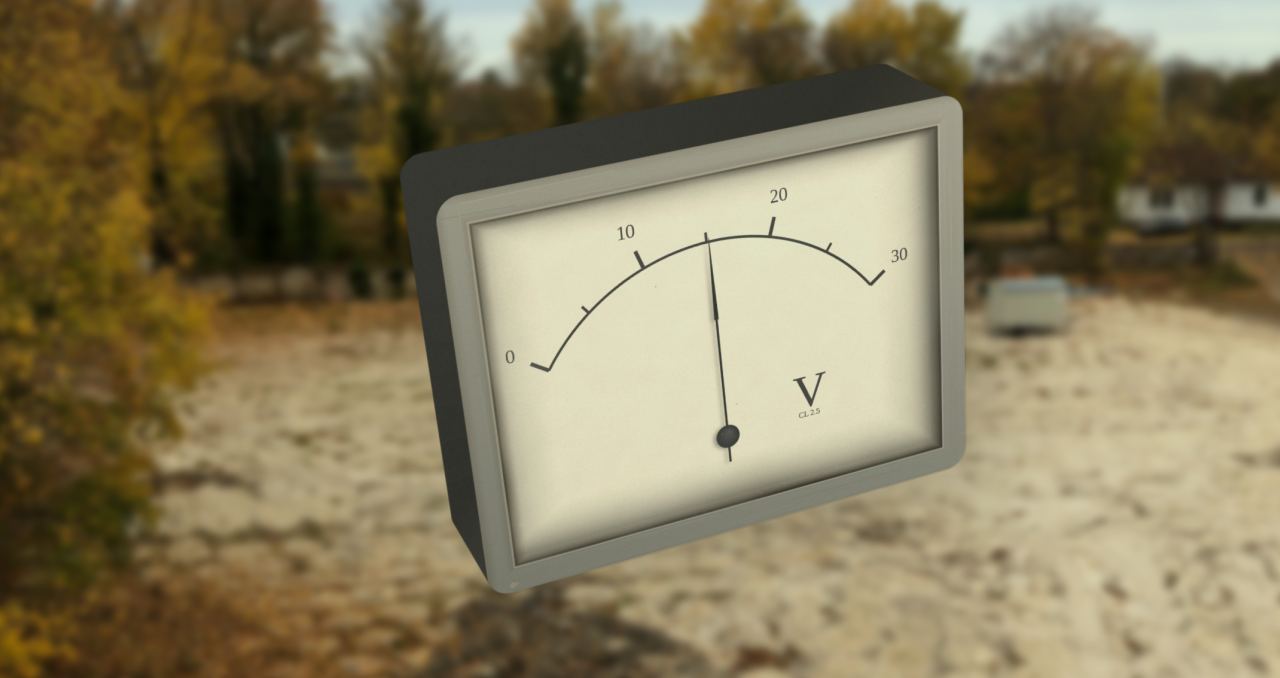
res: 15; V
